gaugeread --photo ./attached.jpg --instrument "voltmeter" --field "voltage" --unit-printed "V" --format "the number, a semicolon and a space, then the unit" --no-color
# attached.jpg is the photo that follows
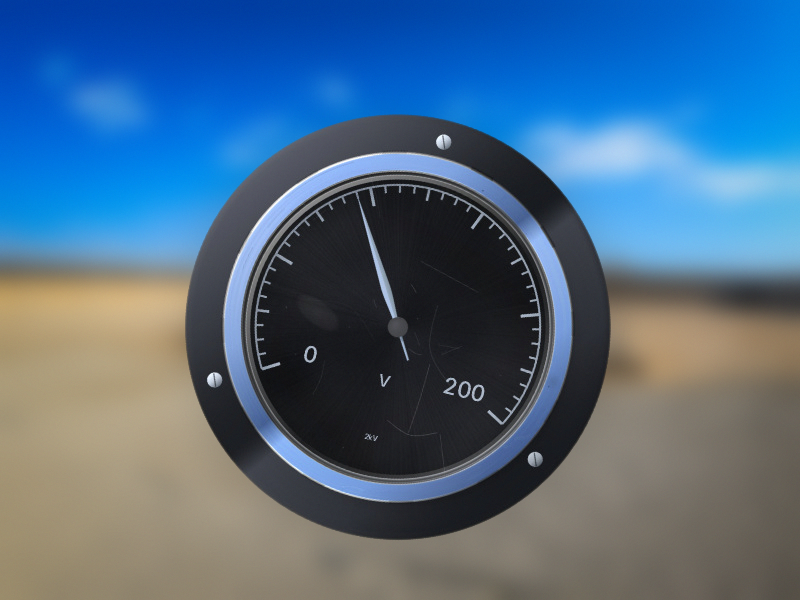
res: 75; V
